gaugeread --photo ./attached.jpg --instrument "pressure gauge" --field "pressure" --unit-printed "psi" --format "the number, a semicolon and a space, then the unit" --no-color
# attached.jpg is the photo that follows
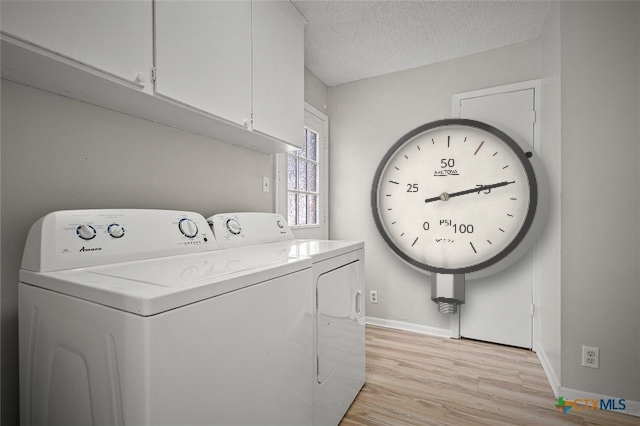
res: 75; psi
